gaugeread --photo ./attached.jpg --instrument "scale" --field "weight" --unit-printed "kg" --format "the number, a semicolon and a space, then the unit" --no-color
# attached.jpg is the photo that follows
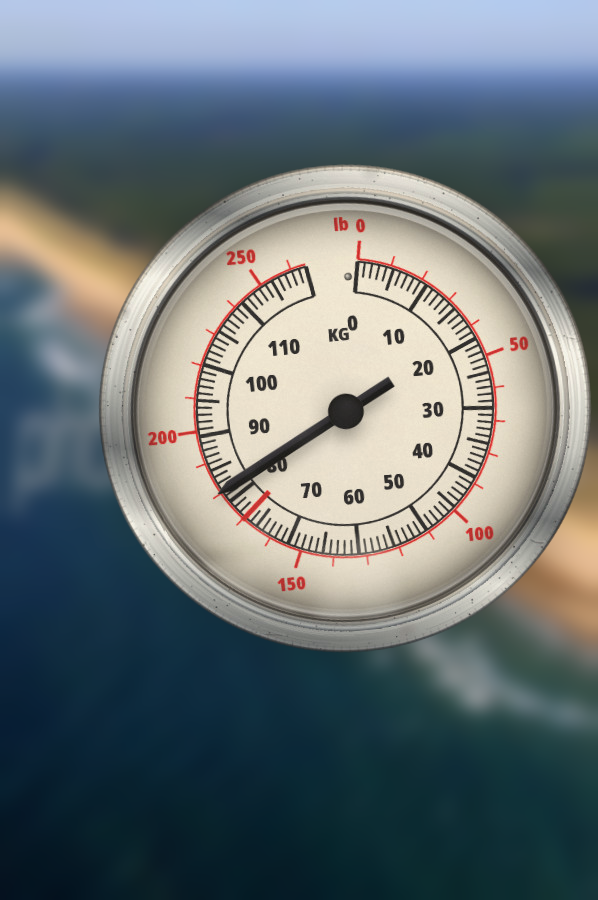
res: 82; kg
